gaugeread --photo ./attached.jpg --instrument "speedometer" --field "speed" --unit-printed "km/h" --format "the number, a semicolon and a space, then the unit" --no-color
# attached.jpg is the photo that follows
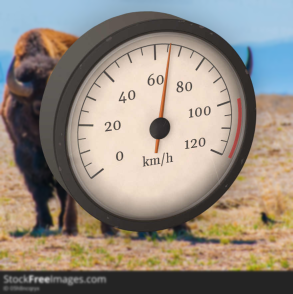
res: 65; km/h
